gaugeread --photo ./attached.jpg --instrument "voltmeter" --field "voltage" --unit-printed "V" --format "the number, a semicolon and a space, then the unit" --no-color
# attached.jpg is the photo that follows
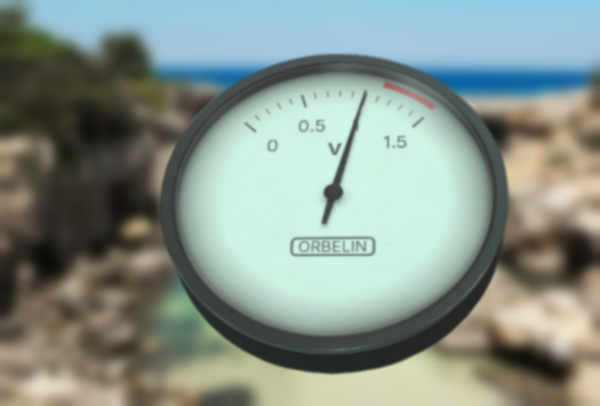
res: 1; V
